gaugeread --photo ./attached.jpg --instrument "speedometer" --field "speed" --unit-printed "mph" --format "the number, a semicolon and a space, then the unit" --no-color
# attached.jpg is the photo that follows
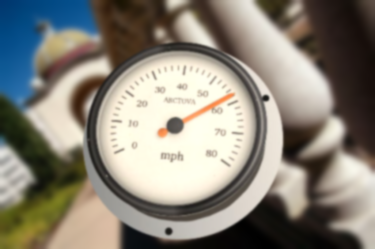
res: 58; mph
